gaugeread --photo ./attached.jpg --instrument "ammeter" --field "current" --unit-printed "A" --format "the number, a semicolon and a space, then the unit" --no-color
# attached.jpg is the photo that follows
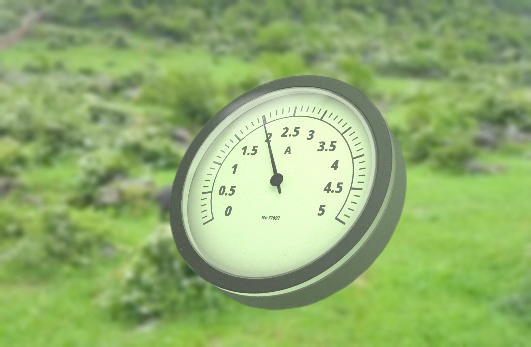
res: 2; A
